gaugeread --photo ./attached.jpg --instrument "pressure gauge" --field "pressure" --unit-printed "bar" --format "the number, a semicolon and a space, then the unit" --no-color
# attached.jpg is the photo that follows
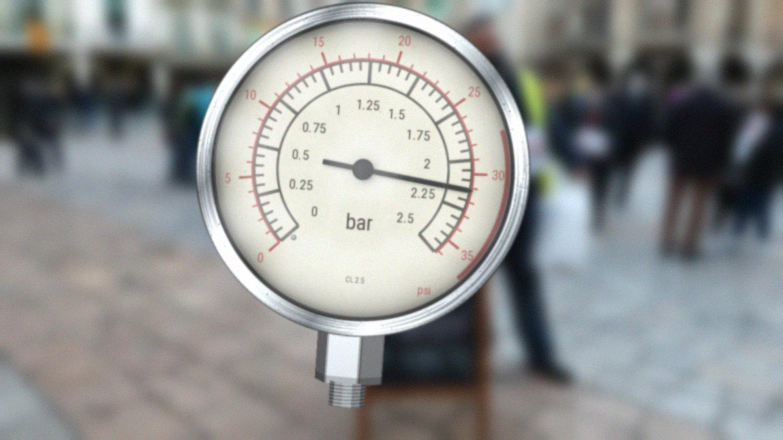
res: 2.15; bar
